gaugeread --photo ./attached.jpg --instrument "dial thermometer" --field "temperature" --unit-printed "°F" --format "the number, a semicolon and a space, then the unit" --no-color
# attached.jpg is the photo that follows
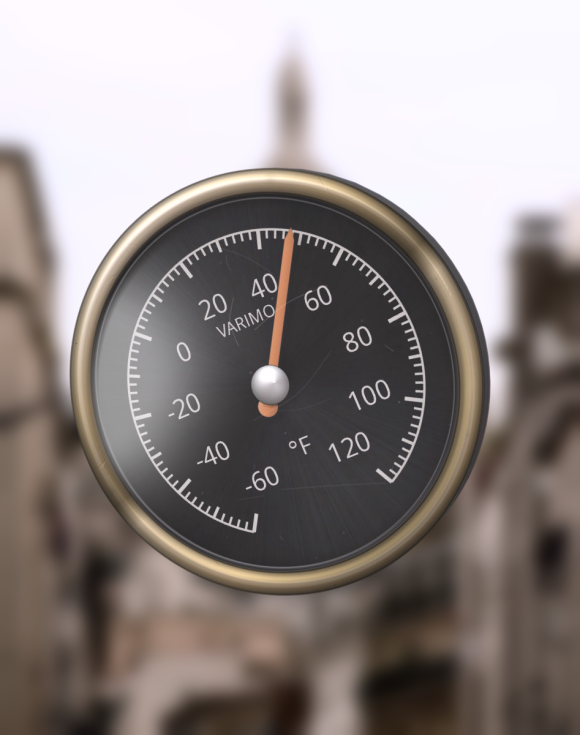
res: 48; °F
